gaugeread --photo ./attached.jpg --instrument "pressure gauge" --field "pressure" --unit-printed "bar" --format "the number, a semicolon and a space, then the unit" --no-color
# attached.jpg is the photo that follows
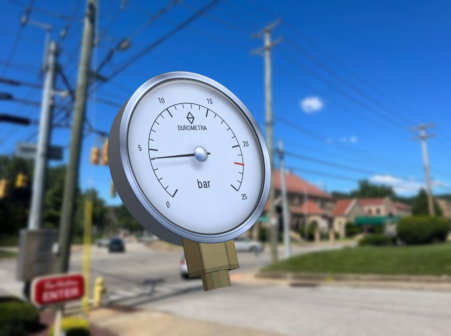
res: 4; bar
